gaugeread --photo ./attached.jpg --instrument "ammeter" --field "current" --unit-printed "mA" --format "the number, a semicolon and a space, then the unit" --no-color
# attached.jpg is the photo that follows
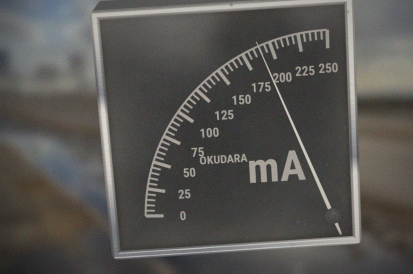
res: 190; mA
